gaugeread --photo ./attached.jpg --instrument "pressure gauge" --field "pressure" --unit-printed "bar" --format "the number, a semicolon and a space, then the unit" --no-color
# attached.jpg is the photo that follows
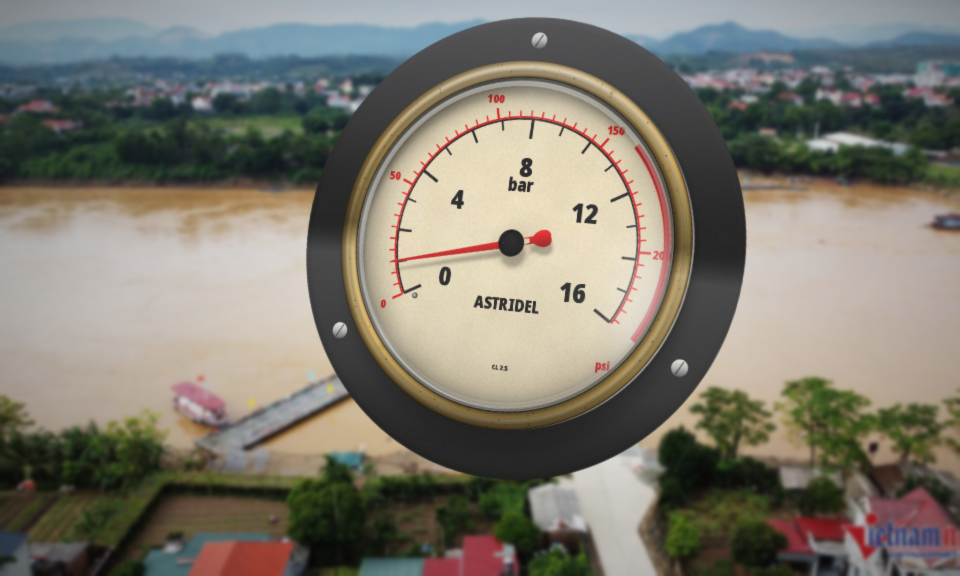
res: 1; bar
